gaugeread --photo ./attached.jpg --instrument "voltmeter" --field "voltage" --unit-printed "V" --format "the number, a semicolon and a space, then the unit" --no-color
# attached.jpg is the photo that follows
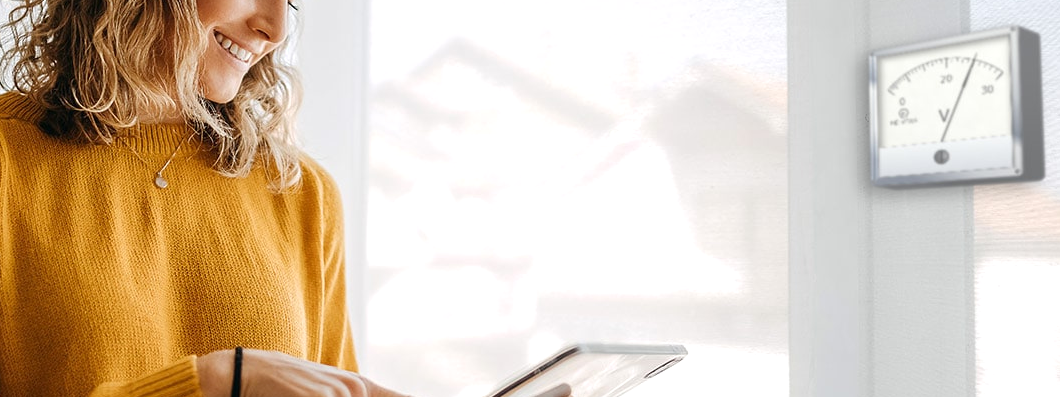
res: 25; V
